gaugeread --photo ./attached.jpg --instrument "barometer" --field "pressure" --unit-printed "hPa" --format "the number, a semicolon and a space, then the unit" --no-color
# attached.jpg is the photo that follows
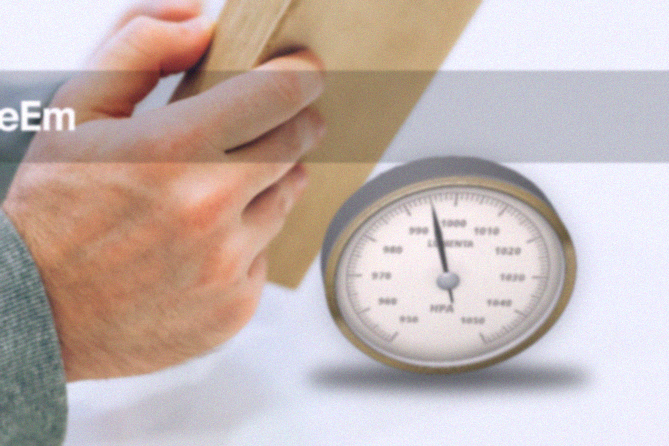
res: 995; hPa
